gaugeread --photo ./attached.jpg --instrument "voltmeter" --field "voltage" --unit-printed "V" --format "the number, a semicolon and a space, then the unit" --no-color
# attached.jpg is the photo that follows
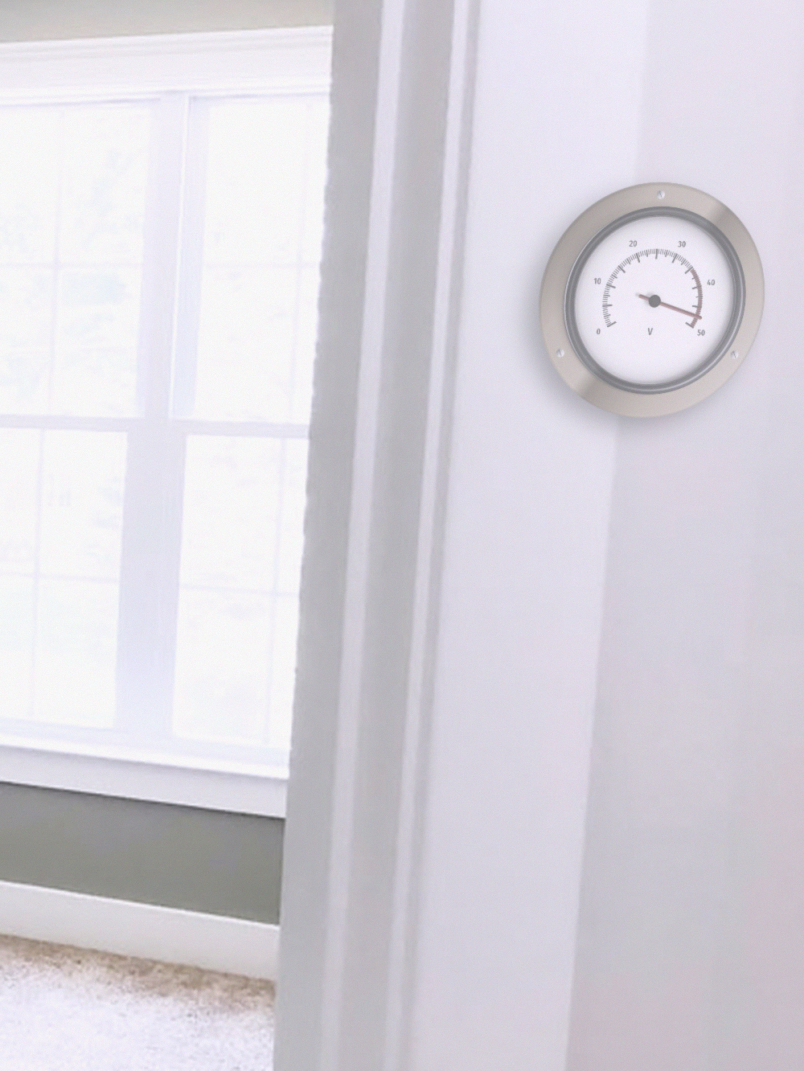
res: 47.5; V
